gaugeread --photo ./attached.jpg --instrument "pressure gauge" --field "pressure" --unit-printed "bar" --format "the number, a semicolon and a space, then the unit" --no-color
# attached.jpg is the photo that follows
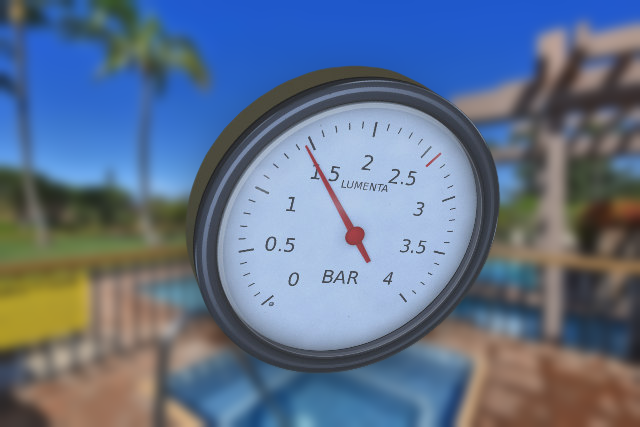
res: 1.45; bar
